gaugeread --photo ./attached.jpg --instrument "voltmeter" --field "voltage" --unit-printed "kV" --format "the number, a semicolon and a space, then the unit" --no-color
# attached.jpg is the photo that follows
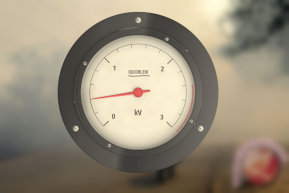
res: 0.4; kV
